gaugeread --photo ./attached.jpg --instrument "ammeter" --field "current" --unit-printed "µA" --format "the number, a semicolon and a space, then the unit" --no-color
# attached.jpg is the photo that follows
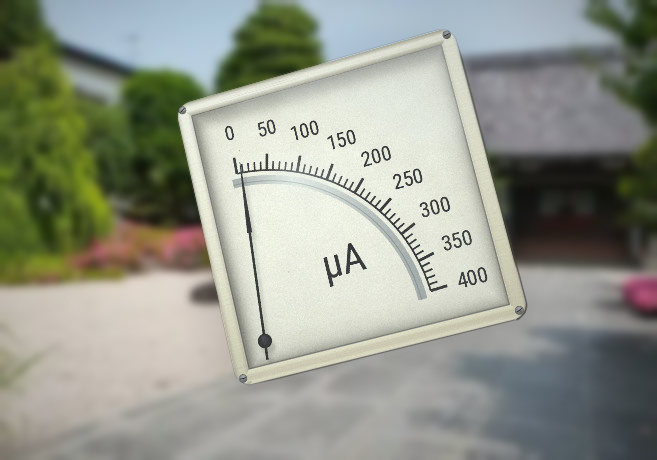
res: 10; µA
